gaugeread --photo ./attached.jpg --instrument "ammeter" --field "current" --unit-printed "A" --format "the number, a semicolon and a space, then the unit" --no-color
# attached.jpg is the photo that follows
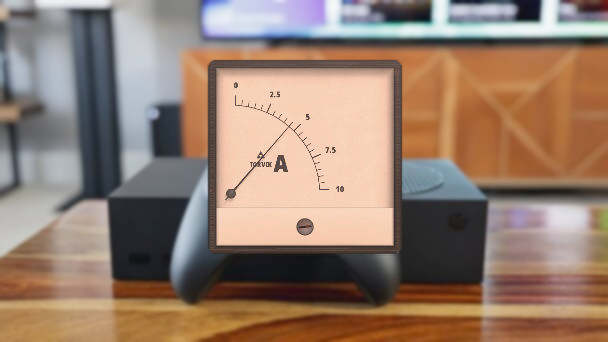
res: 4.5; A
